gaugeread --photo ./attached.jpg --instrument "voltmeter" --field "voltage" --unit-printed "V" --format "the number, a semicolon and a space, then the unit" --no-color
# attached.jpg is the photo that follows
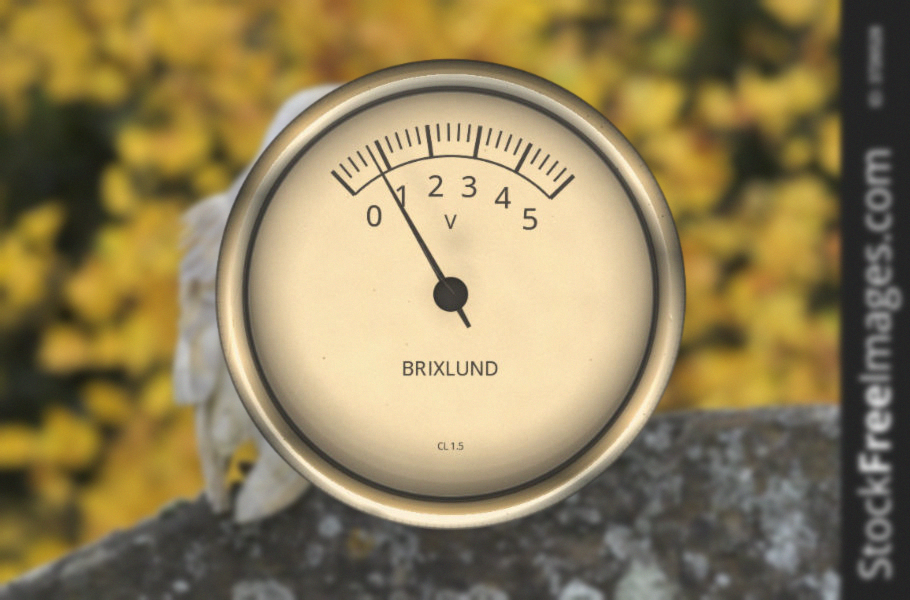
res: 0.8; V
